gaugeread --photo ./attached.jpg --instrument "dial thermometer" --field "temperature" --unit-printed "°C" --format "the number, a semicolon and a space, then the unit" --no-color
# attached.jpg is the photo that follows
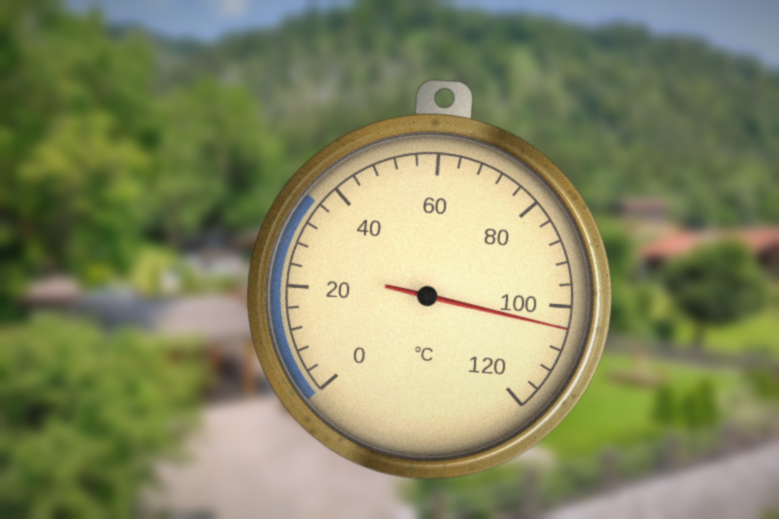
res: 104; °C
